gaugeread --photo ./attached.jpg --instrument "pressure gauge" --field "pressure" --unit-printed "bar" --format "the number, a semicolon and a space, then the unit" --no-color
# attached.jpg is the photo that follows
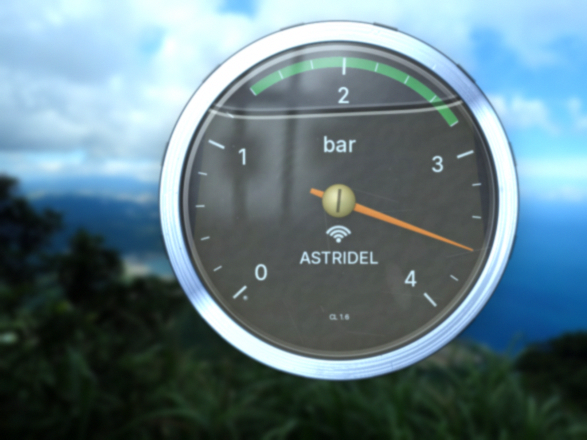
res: 3.6; bar
